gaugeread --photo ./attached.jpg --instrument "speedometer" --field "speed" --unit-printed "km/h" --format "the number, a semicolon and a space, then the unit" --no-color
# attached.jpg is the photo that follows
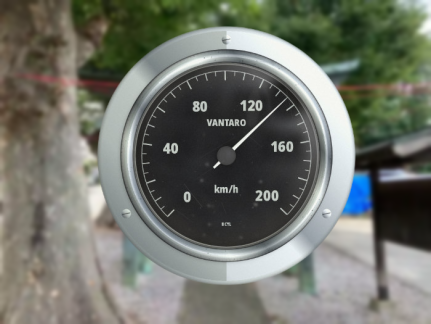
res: 135; km/h
